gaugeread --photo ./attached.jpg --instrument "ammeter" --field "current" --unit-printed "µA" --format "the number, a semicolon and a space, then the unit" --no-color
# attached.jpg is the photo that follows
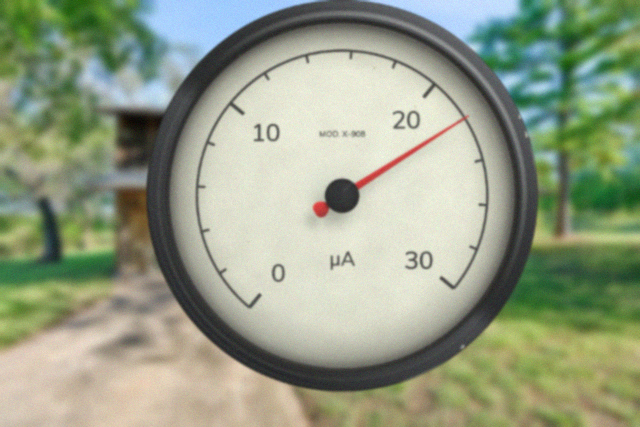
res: 22; µA
